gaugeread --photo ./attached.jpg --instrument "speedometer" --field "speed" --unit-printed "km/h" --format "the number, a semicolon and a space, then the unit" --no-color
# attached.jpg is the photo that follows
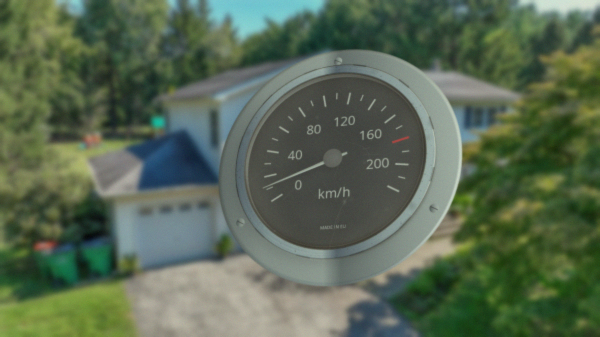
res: 10; km/h
